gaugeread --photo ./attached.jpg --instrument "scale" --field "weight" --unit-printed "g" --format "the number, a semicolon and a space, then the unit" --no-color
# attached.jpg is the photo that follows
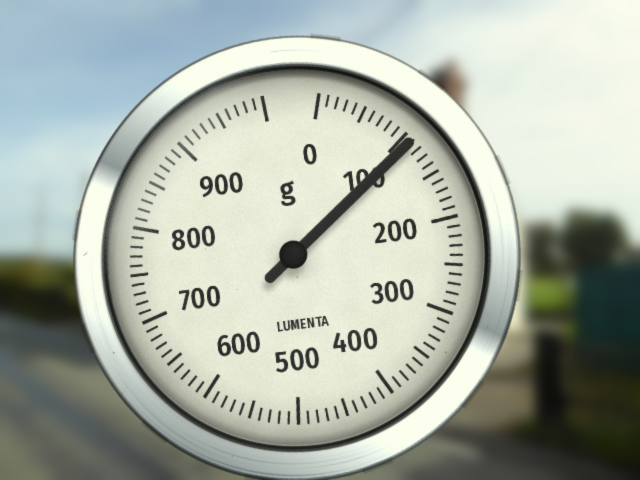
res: 110; g
